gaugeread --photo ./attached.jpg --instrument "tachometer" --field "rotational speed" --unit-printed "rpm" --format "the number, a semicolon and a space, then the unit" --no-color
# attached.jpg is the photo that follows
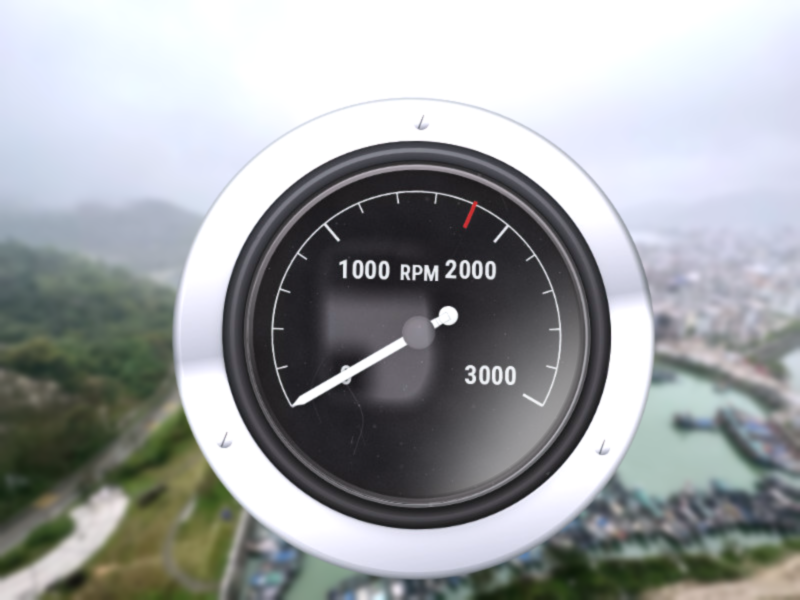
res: 0; rpm
